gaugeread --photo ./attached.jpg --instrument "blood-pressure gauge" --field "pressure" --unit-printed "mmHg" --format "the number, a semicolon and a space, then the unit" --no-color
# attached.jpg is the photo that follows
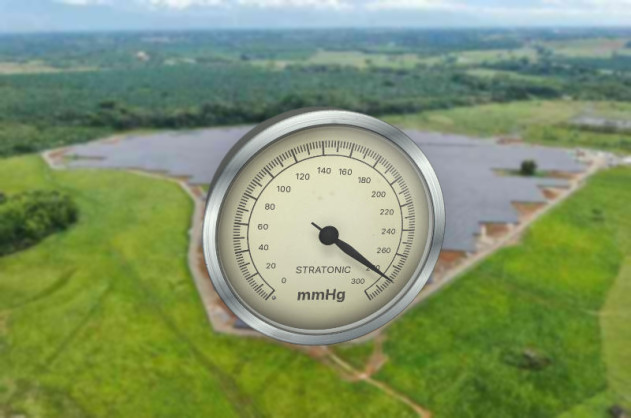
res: 280; mmHg
